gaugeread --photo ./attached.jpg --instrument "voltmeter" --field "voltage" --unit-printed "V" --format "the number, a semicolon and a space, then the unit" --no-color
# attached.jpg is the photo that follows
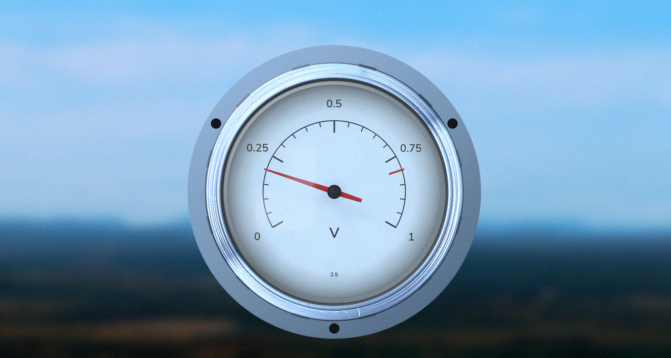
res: 0.2; V
